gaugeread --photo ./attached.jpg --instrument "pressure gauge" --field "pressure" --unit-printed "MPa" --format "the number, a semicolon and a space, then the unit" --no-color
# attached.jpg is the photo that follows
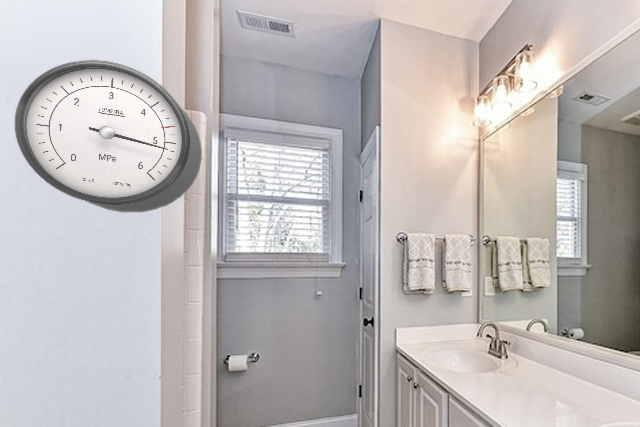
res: 5.2; MPa
